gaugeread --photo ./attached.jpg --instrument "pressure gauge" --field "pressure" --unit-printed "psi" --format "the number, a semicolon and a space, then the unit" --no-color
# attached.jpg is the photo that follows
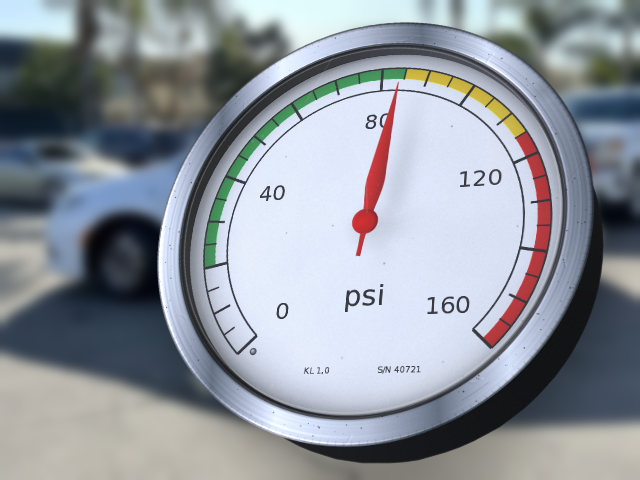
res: 85; psi
